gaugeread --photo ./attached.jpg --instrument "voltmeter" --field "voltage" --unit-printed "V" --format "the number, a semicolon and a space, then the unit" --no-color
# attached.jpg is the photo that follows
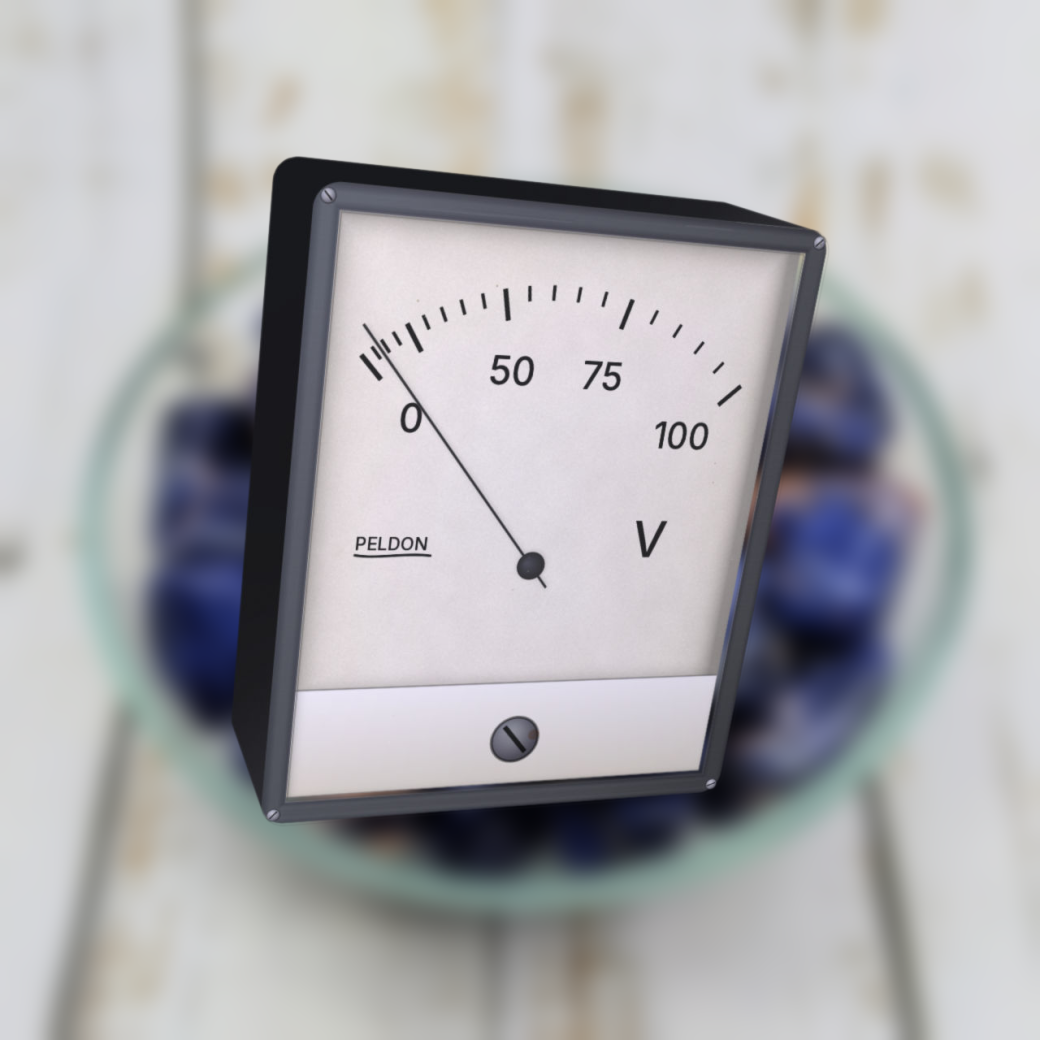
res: 12.5; V
